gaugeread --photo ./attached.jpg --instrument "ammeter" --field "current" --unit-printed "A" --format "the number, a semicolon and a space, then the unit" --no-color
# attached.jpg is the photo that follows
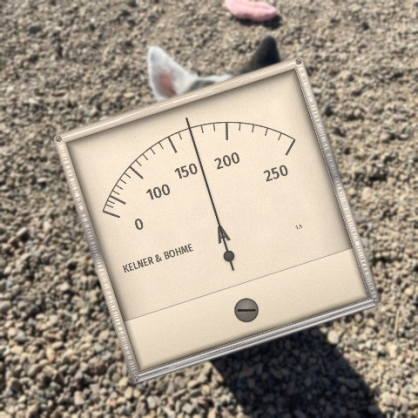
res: 170; A
